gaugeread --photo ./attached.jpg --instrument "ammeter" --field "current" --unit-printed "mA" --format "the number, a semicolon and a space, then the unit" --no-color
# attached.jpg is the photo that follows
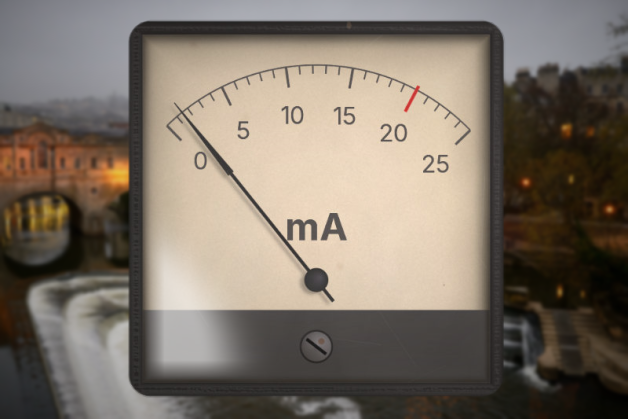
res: 1.5; mA
